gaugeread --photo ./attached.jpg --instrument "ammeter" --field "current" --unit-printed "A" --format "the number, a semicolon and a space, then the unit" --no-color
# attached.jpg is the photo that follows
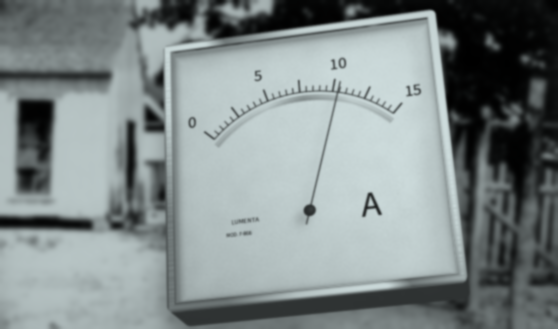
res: 10.5; A
